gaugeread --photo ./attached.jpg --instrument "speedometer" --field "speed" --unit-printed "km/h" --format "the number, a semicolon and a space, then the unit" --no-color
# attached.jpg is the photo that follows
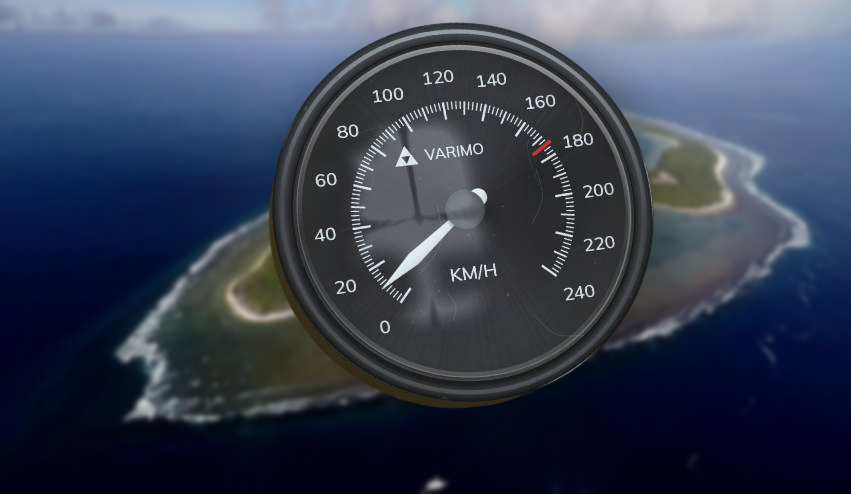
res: 10; km/h
